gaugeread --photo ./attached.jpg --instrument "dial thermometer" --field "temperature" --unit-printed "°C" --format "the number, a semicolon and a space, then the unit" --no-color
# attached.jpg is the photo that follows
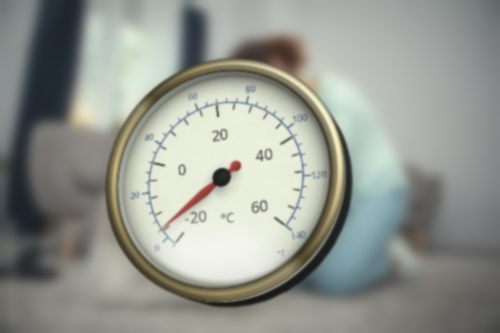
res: -16; °C
